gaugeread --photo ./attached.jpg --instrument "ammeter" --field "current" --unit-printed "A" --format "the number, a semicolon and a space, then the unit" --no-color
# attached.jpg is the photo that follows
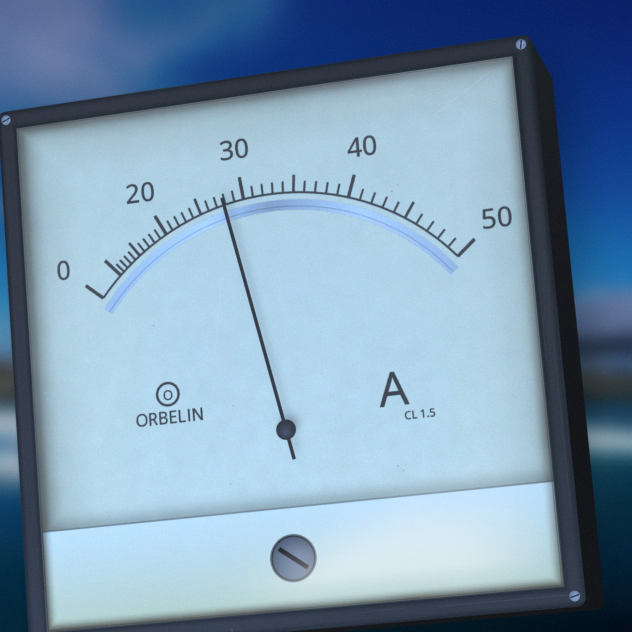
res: 28; A
